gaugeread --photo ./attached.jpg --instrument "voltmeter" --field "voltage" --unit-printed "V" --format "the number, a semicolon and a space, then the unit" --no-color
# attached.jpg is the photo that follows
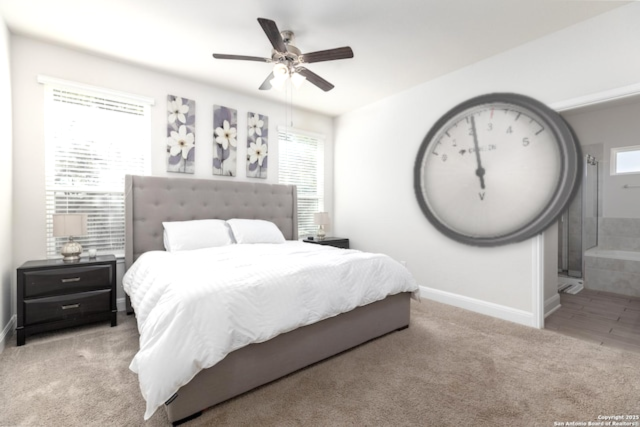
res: 2.25; V
